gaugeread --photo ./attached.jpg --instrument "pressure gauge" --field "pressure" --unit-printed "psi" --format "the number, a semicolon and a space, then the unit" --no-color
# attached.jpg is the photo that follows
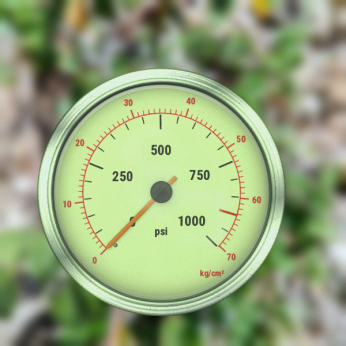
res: 0; psi
